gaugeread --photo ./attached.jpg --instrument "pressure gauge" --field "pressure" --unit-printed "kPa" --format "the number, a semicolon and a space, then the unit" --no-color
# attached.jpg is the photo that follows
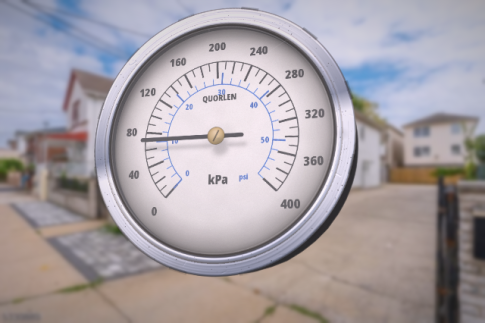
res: 70; kPa
